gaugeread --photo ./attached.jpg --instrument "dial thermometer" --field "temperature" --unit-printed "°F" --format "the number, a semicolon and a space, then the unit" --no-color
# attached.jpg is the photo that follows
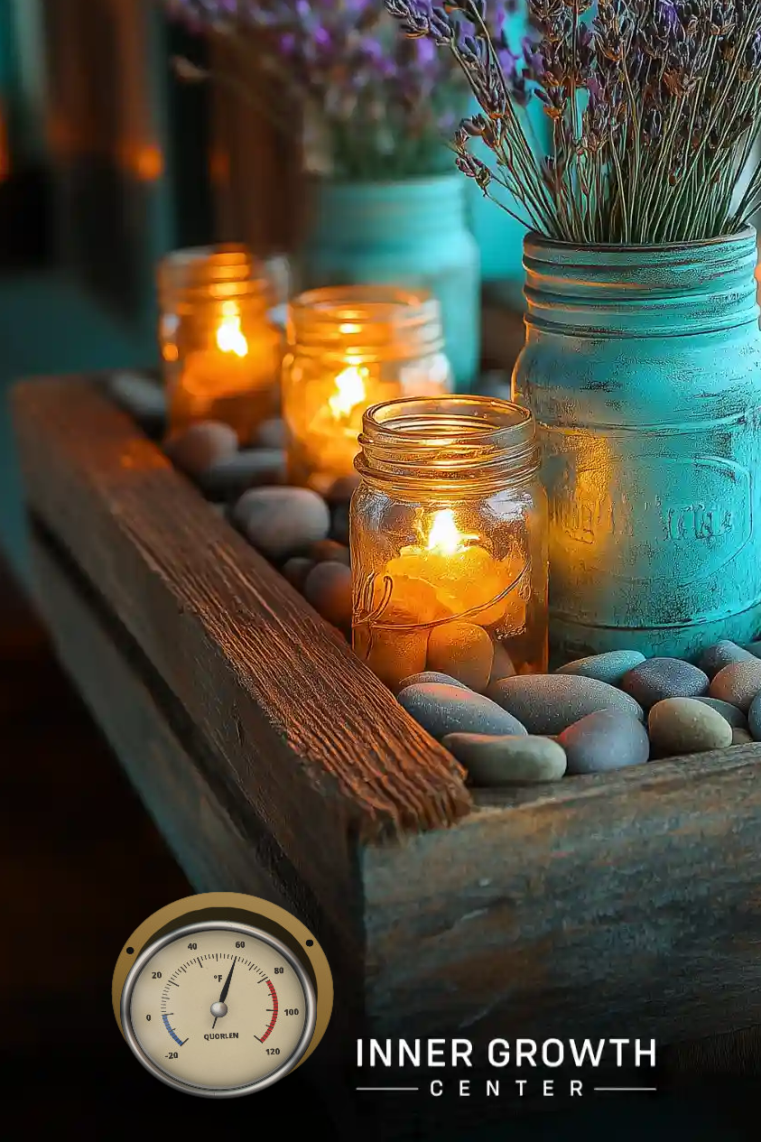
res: 60; °F
